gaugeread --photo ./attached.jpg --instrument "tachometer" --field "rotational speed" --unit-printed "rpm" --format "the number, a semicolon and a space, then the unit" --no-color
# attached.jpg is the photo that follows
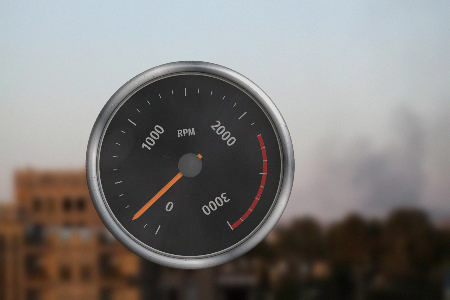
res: 200; rpm
